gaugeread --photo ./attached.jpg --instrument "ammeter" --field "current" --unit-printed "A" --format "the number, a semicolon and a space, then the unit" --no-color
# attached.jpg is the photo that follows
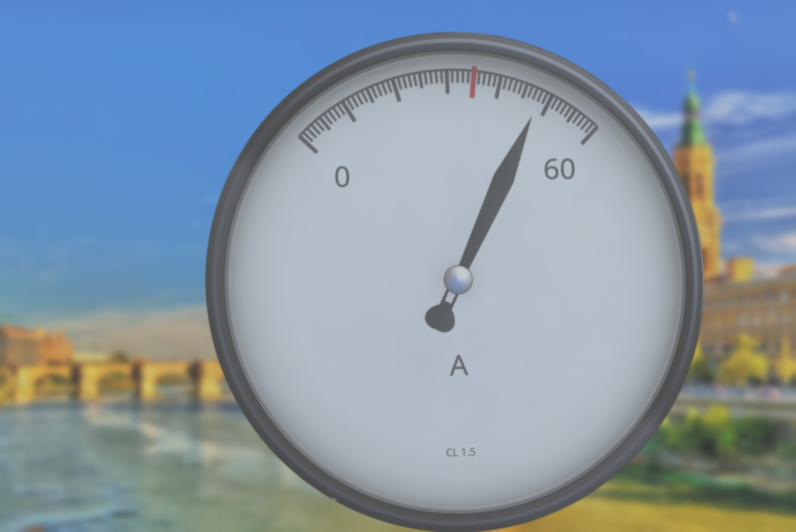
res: 48; A
